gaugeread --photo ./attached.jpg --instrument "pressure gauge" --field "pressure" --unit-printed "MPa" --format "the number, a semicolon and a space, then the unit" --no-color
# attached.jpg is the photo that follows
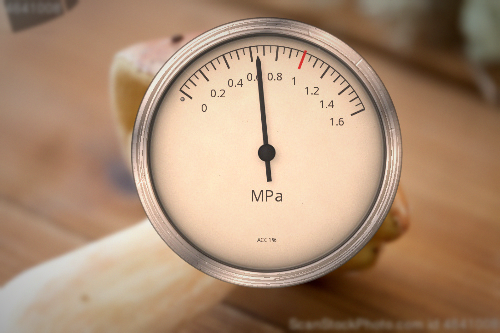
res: 0.65; MPa
